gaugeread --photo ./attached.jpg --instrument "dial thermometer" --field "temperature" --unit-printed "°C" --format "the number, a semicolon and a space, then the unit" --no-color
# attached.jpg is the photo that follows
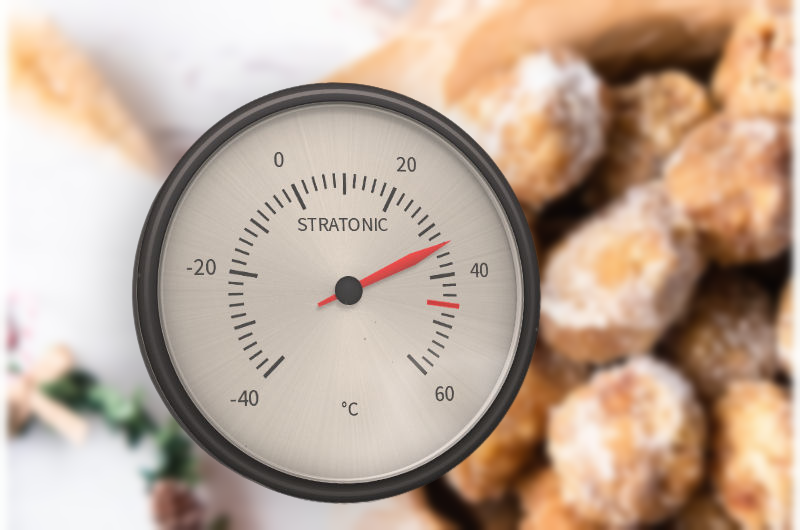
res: 34; °C
